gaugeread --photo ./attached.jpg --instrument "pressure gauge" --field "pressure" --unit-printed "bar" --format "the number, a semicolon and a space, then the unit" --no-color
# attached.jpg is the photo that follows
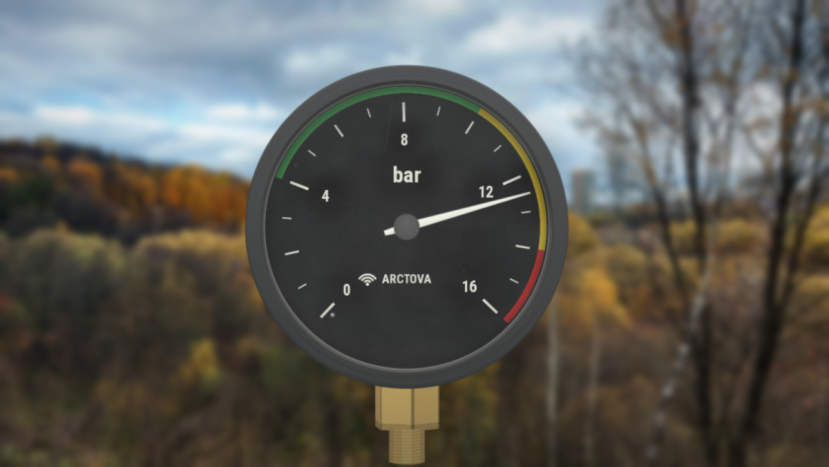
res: 12.5; bar
